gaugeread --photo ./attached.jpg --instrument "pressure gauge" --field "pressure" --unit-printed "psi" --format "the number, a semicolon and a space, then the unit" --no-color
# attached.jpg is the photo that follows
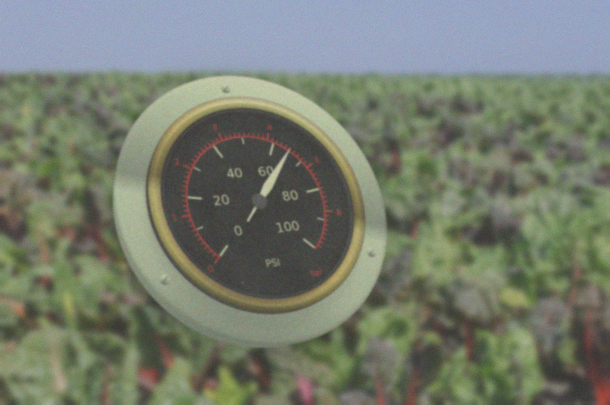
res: 65; psi
